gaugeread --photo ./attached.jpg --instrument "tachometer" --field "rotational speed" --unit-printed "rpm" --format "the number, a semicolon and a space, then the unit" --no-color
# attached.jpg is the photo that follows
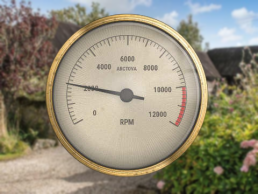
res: 2000; rpm
